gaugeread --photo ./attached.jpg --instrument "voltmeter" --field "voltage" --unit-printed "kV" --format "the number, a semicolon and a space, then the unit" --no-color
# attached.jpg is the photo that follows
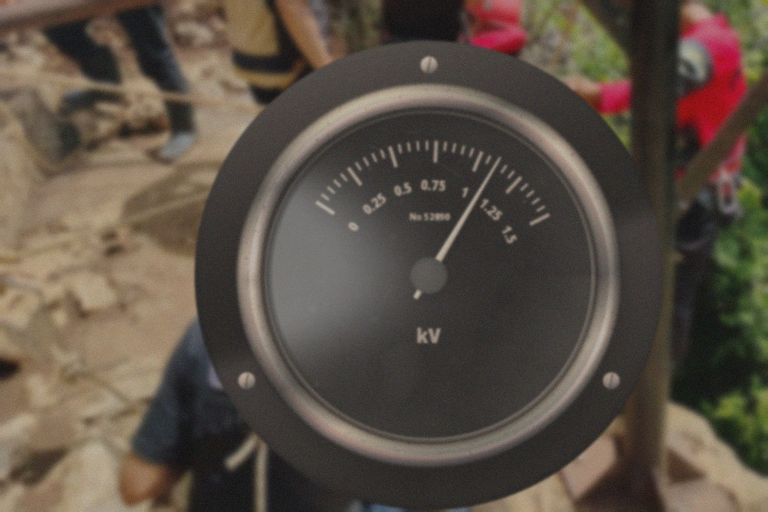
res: 1.1; kV
